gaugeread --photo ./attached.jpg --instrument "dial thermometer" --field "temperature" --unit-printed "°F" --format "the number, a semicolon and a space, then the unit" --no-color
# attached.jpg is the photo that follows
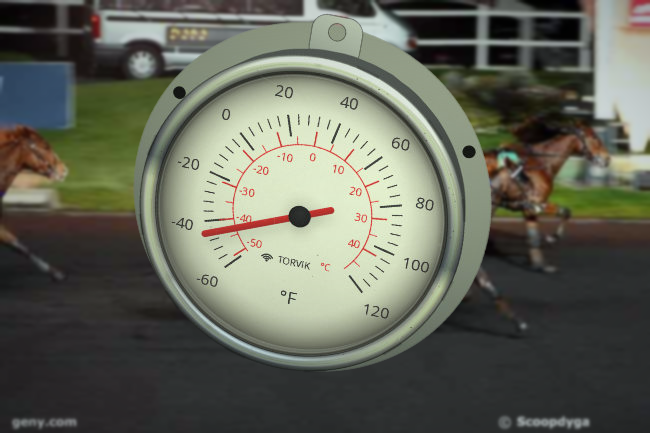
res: -44; °F
